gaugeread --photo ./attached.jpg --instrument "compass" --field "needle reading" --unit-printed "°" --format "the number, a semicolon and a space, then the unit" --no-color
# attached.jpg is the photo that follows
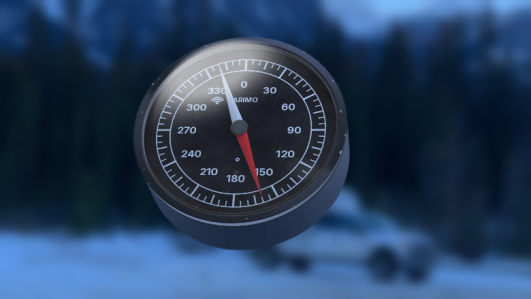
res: 160; °
